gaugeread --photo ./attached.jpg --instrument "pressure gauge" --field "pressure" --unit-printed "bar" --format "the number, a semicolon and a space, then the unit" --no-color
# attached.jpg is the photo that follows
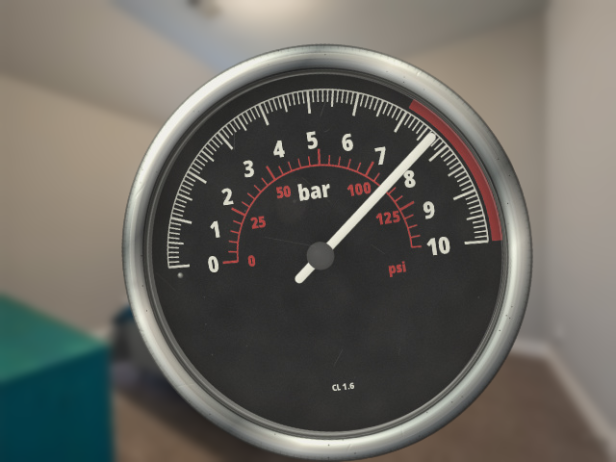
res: 7.7; bar
